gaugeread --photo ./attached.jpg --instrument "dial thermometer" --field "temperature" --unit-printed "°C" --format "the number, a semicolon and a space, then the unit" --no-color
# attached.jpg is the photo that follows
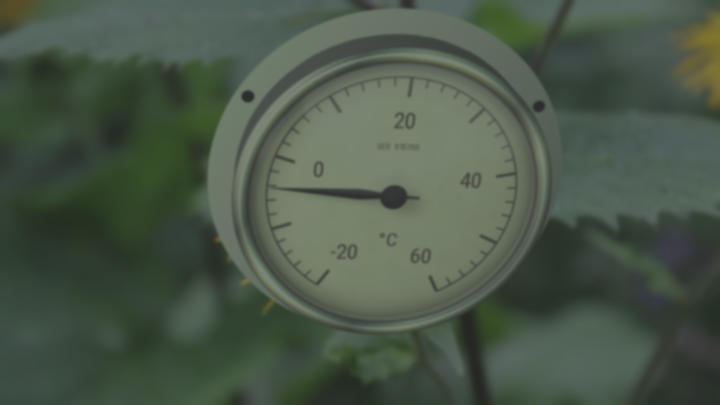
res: -4; °C
